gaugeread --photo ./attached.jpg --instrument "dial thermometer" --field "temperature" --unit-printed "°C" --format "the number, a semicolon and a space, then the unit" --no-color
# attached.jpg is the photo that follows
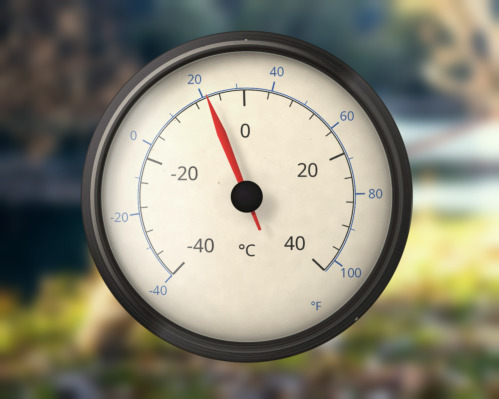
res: -6; °C
